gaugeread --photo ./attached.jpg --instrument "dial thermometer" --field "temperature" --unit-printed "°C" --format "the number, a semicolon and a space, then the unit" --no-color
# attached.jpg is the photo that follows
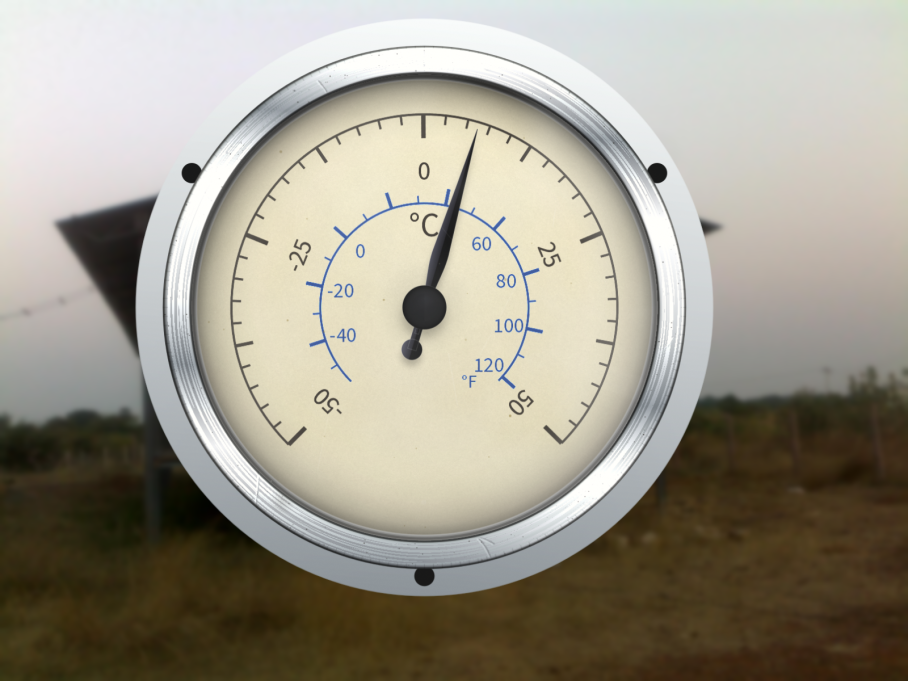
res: 6.25; °C
